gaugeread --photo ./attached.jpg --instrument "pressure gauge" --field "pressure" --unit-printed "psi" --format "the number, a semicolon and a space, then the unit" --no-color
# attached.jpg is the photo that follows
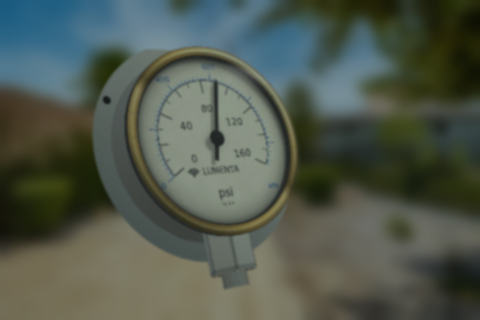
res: 90; psi
